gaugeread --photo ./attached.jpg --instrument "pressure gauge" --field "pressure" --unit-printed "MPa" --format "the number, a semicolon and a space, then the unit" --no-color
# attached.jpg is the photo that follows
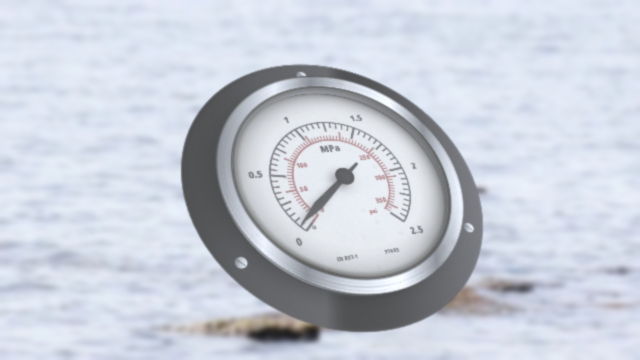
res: 0.05; MPa
